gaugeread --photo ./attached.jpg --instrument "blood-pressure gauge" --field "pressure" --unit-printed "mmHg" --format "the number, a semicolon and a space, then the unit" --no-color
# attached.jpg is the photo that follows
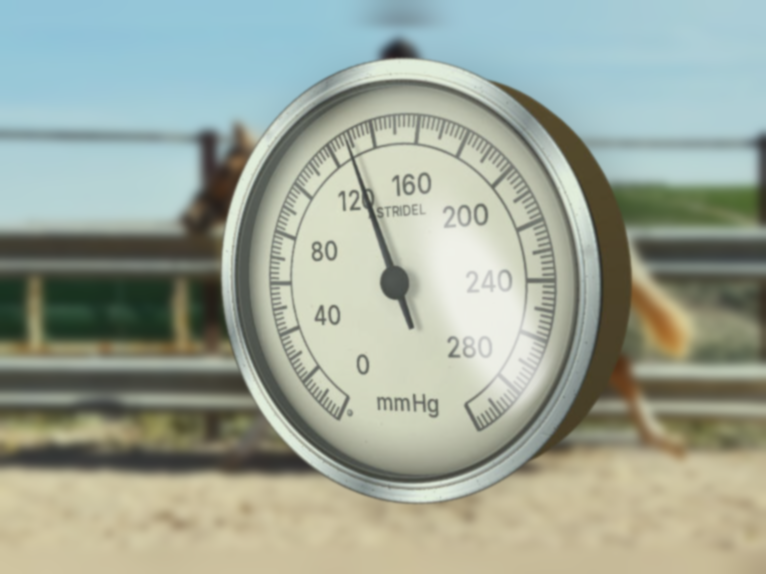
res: 130; mmHg
